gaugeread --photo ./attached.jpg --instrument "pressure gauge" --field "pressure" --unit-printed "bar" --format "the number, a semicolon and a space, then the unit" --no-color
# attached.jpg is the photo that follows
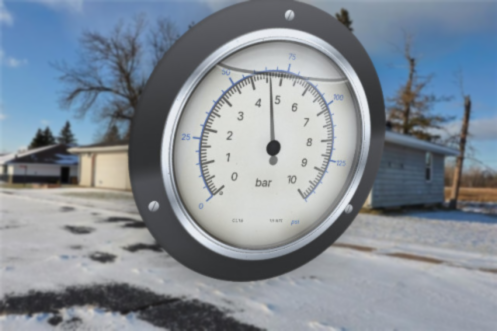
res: 4.5; bar
